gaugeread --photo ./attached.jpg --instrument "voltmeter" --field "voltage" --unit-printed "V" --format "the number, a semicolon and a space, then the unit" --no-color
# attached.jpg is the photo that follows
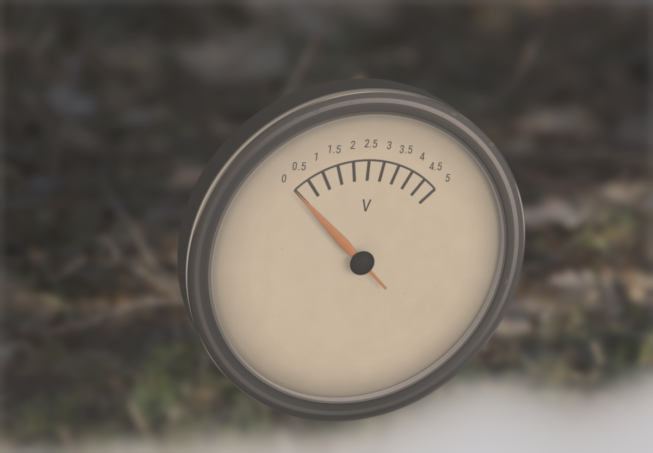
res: 0; V
